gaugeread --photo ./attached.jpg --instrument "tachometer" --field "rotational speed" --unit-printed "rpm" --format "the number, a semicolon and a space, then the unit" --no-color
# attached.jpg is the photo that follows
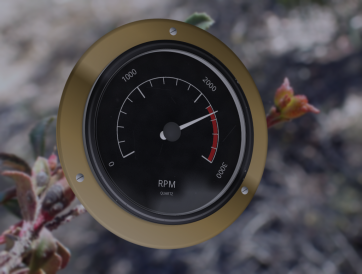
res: 2300; rpm
